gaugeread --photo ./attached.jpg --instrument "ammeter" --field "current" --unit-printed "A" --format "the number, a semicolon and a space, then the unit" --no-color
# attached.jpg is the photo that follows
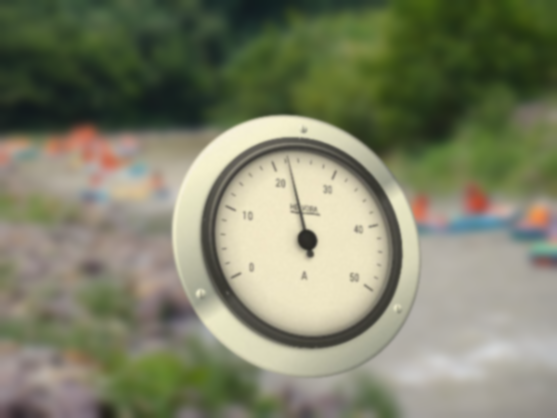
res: 22; A
